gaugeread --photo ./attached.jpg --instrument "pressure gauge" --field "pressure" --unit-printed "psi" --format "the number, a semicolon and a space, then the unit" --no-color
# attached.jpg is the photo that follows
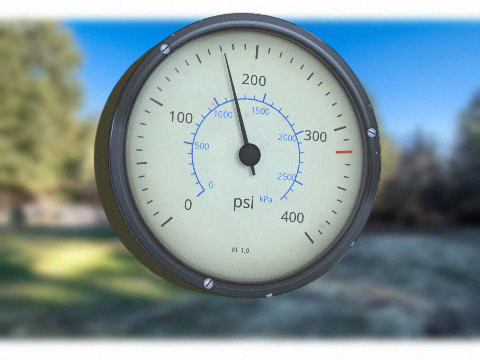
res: 170; psi
